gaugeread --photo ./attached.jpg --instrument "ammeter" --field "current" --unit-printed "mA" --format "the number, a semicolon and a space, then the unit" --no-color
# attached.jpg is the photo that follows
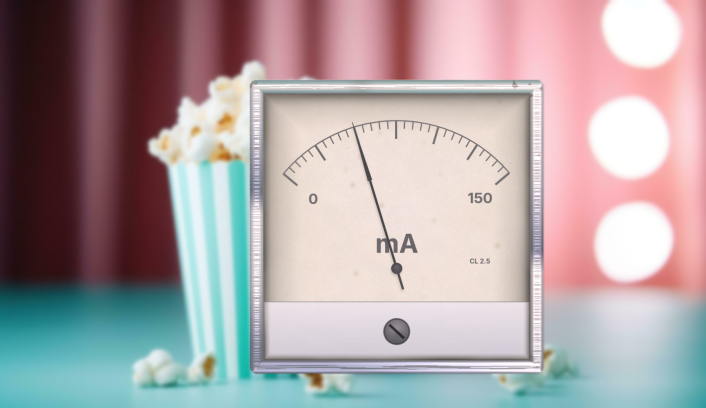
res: 50; mA
